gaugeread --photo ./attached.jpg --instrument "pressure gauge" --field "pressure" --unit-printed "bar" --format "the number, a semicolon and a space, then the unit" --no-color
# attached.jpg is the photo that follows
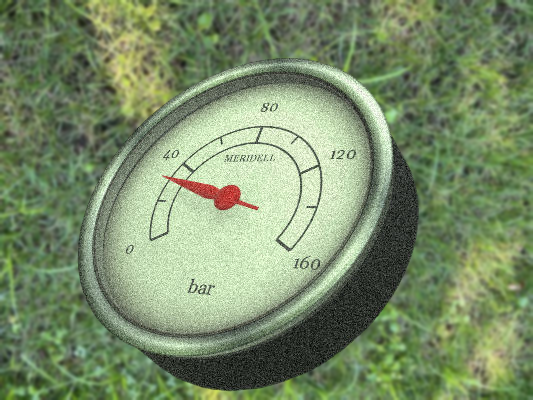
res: 30; bar
